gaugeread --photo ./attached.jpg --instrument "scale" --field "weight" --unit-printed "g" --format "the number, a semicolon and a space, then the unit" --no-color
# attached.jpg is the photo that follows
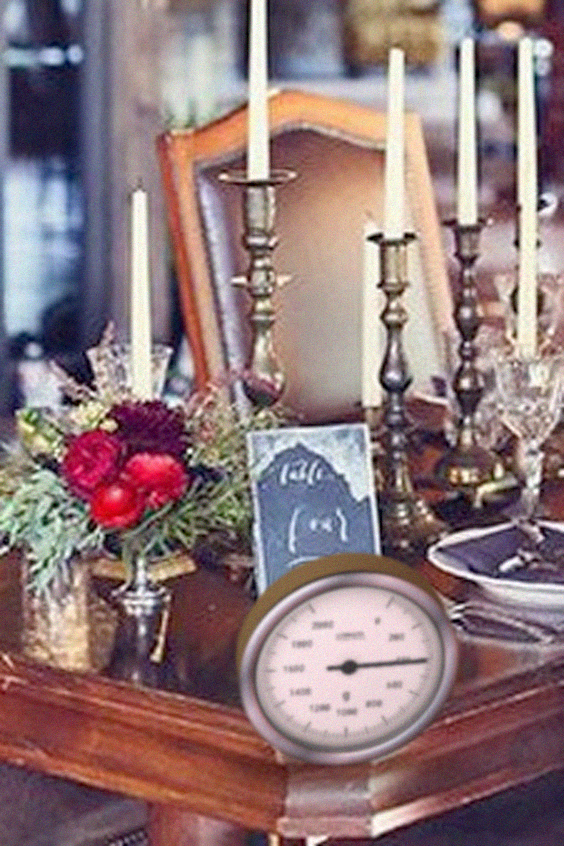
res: 400; g
